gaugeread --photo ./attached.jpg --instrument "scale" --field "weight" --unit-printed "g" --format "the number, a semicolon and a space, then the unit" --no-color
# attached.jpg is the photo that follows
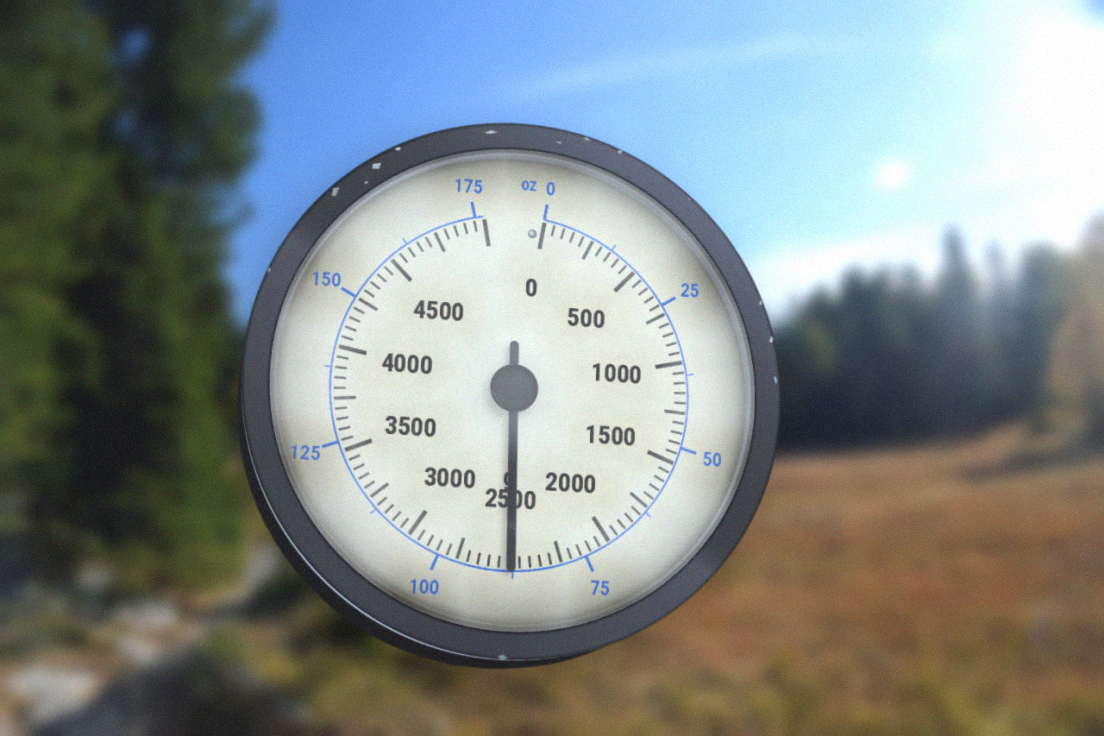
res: 2500; g
